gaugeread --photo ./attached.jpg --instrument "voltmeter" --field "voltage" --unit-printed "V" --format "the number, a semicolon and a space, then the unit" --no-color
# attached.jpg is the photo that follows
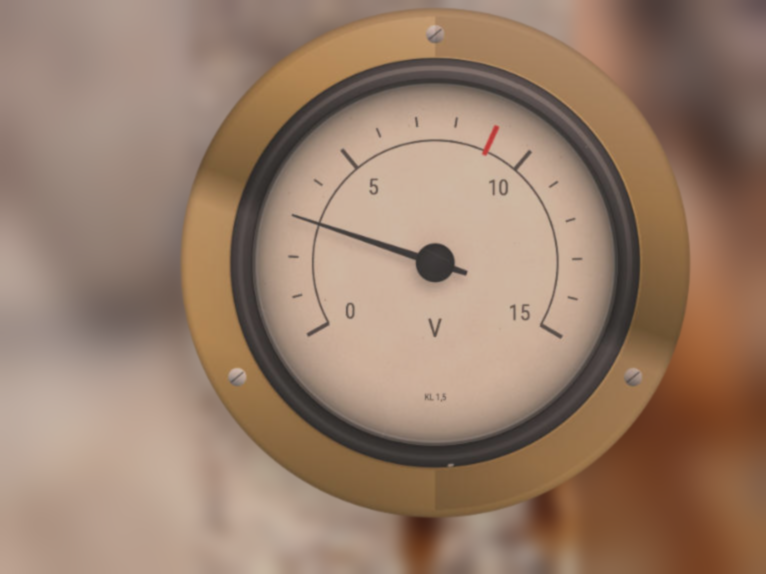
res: 3; V
